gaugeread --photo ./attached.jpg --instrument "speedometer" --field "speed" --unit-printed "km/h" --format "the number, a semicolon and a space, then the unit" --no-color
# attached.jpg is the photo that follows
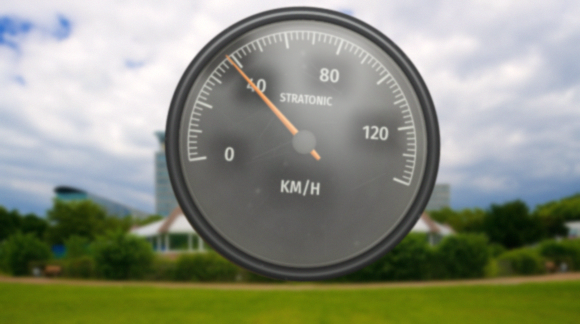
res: 38; km/h
